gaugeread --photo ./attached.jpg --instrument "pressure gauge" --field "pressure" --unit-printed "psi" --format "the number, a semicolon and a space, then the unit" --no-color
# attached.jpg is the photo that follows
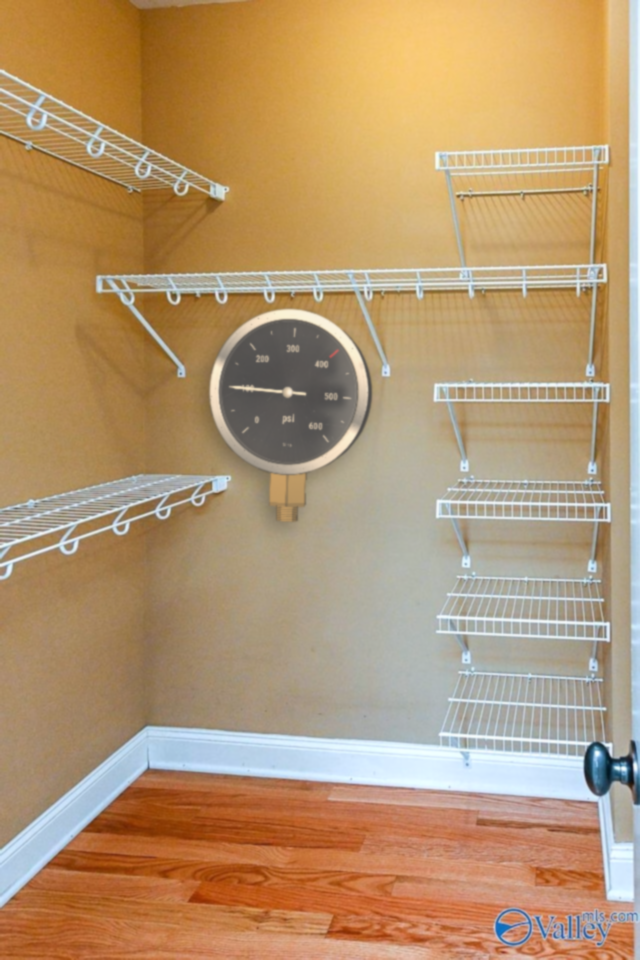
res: 100; psi
